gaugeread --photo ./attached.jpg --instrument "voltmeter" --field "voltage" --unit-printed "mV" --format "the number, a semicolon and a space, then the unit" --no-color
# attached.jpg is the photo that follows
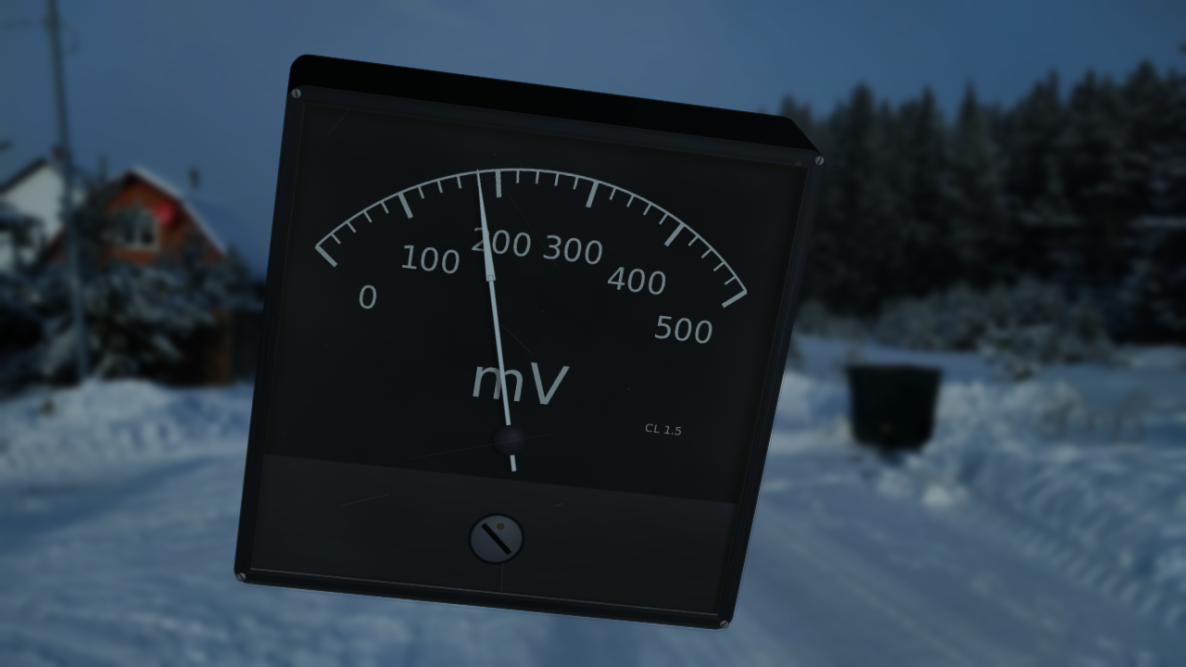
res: 180; mV
